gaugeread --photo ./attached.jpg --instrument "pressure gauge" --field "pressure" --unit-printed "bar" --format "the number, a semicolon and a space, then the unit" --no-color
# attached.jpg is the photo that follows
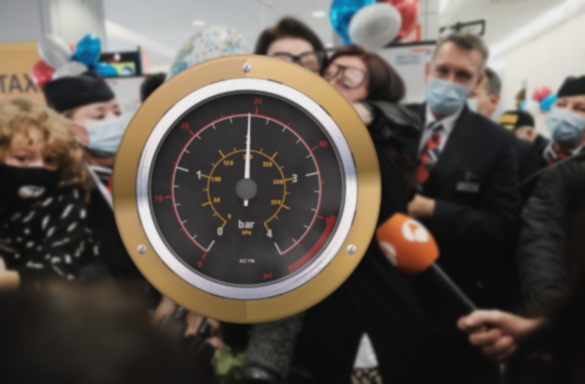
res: 2; bar
